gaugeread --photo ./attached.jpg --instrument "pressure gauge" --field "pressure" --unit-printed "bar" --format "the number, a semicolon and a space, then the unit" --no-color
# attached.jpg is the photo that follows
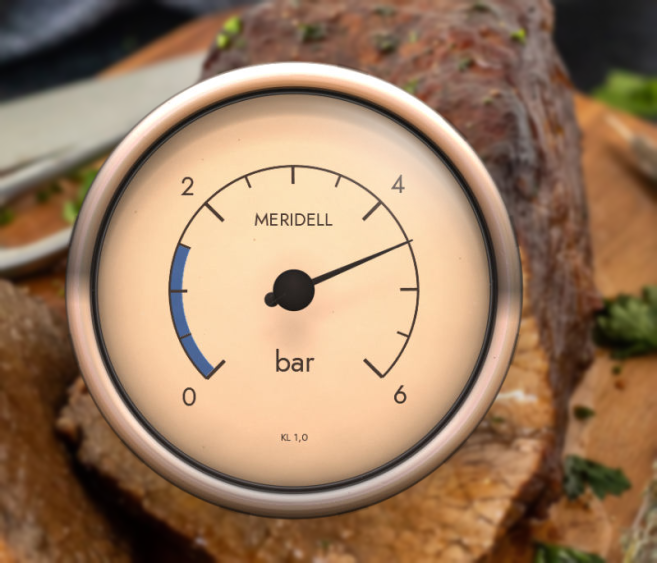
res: 4.5; bar
